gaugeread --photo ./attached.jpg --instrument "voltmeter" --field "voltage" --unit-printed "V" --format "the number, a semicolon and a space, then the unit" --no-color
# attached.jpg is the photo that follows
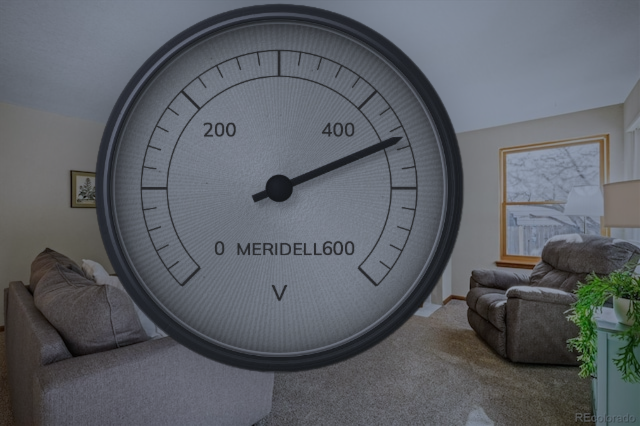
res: 450; V
